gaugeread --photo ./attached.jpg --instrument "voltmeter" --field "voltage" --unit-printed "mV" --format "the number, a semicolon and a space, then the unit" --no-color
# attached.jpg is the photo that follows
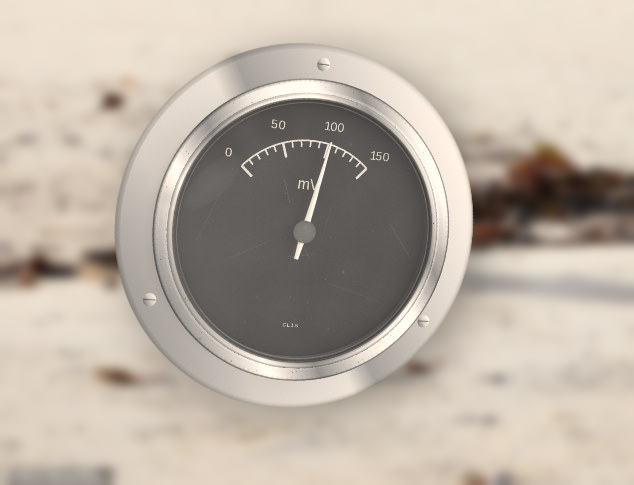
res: 100; mV
